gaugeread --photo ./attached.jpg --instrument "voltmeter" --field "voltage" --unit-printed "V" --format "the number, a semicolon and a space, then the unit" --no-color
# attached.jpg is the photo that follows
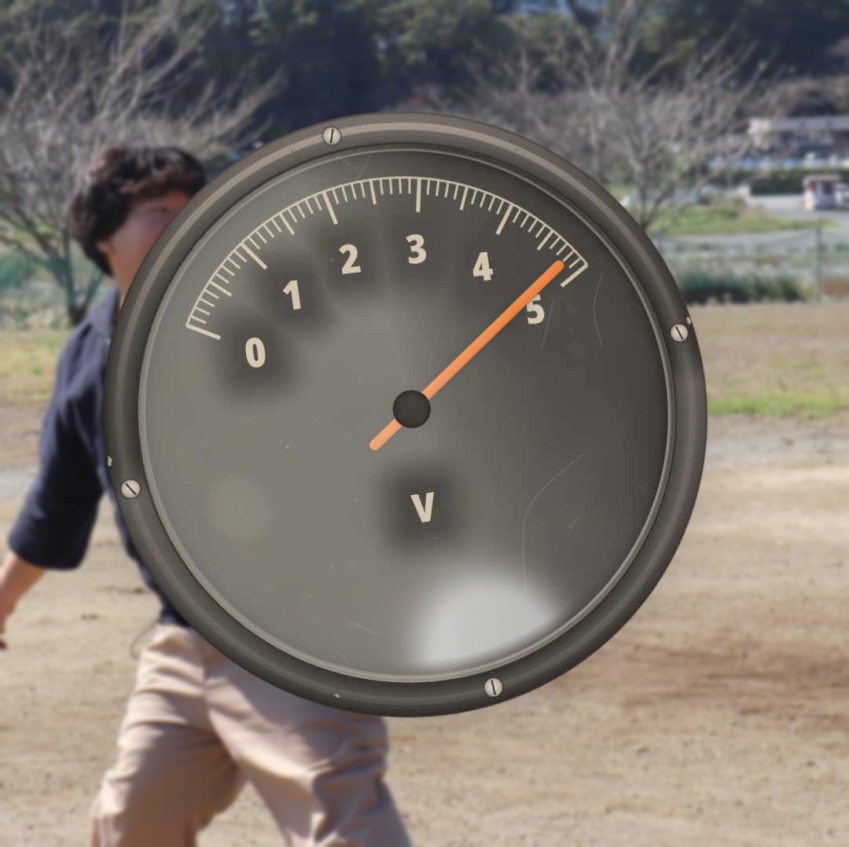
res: 4.8; V
